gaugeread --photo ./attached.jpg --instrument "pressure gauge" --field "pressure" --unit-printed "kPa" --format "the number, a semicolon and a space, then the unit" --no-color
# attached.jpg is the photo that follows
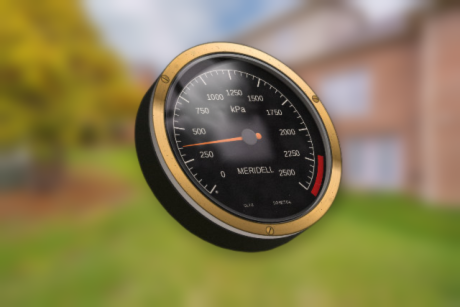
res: 350; kPa
